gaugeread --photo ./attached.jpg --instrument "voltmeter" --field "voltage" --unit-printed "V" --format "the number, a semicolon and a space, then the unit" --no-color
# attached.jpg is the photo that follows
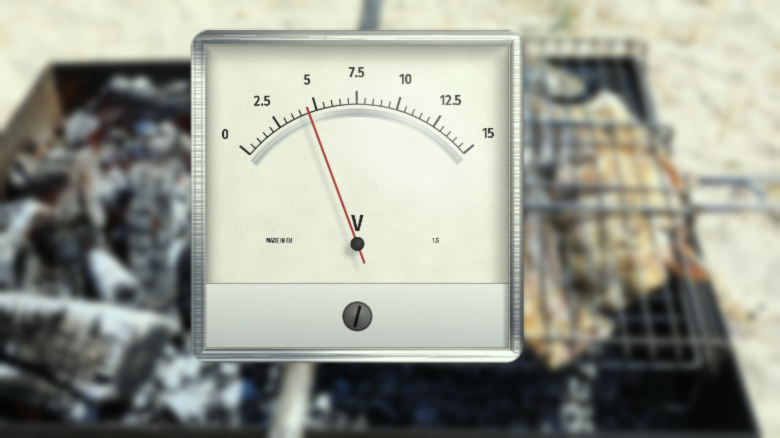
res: 4.5; V
